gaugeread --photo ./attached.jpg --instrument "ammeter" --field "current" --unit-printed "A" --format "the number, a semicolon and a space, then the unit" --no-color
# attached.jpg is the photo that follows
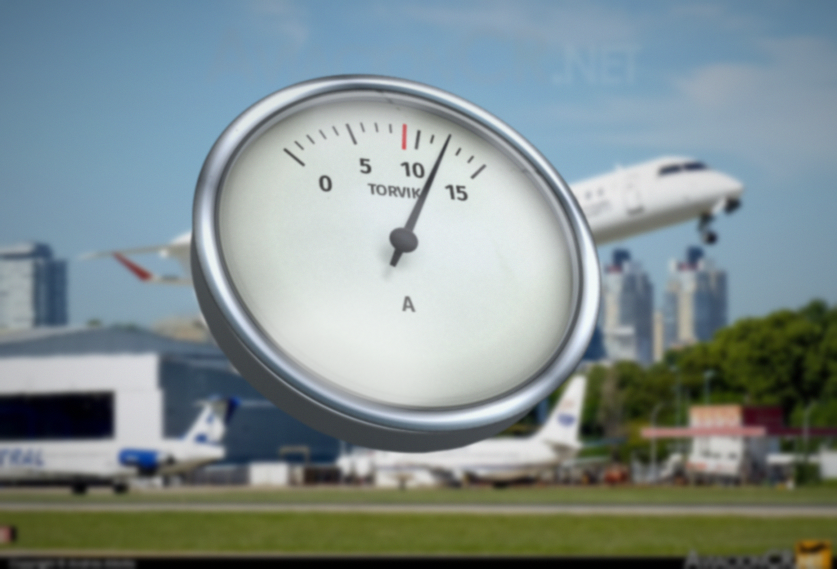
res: 12; A
